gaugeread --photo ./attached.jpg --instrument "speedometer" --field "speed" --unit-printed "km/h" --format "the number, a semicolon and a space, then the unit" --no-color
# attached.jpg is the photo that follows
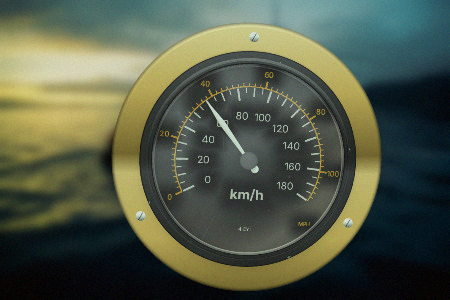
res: 60; km/h
